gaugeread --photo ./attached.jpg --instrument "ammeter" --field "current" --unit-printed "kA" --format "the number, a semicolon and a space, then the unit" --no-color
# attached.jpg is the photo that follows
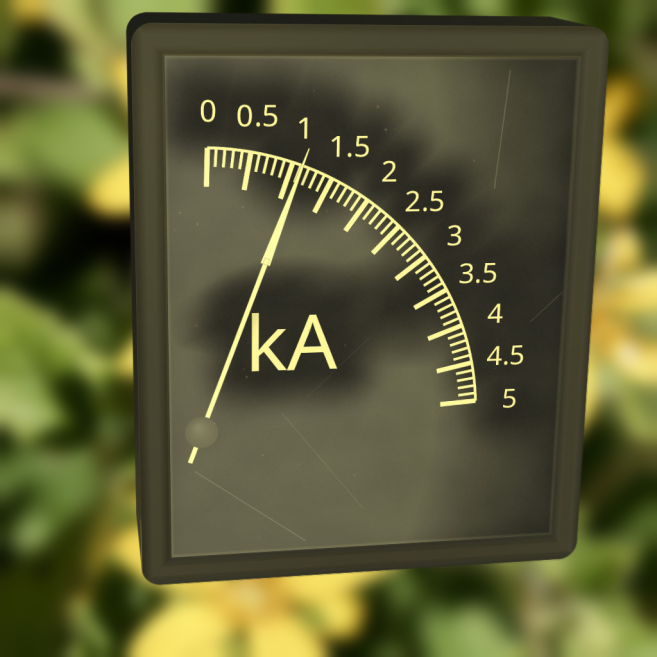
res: 1.1; kA
